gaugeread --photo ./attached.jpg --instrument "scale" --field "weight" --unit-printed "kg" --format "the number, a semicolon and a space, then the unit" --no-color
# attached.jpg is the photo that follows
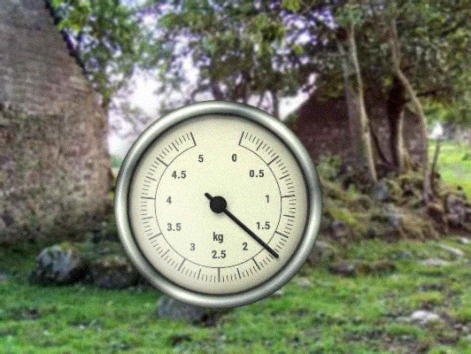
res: 1.75; kg
